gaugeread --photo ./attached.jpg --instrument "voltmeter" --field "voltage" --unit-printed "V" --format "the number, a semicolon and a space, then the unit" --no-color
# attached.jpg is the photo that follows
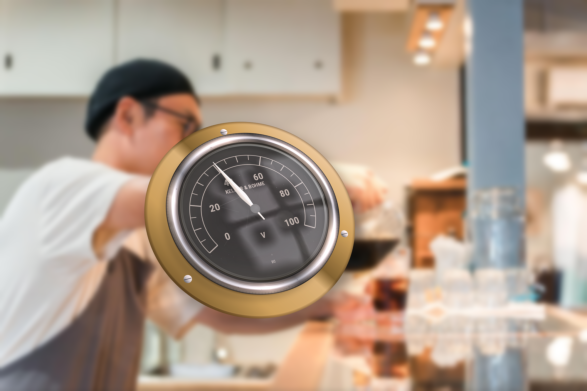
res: 40; V
